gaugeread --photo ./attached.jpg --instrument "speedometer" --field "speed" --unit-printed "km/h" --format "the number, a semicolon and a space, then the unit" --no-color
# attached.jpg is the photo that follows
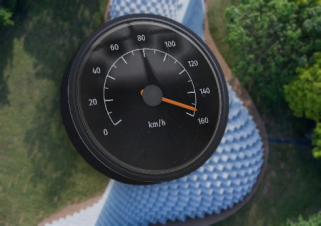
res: 155; km/h
